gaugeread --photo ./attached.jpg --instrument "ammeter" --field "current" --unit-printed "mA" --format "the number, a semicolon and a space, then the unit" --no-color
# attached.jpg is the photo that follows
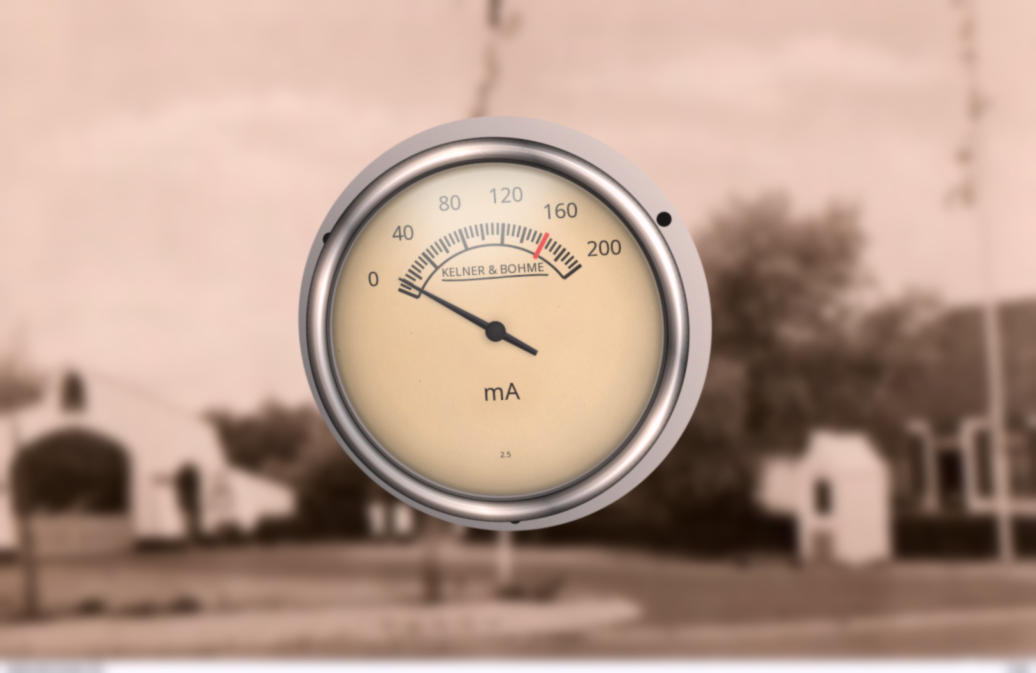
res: 10; mA
